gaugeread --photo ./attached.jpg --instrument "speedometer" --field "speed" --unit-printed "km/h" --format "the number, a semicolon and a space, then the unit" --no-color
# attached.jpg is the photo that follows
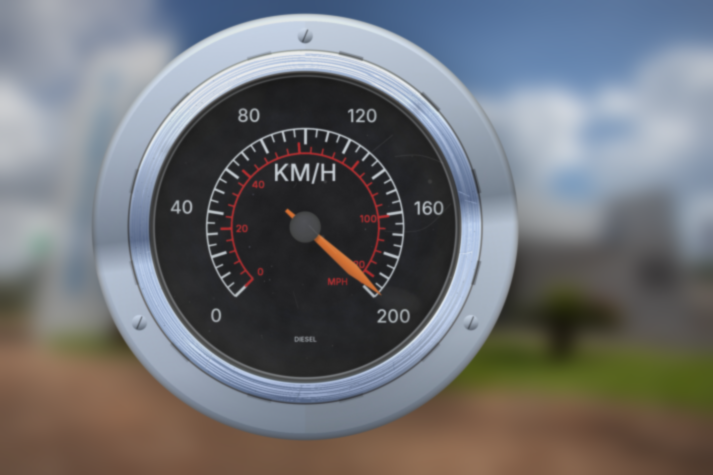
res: 197.5; km/h
